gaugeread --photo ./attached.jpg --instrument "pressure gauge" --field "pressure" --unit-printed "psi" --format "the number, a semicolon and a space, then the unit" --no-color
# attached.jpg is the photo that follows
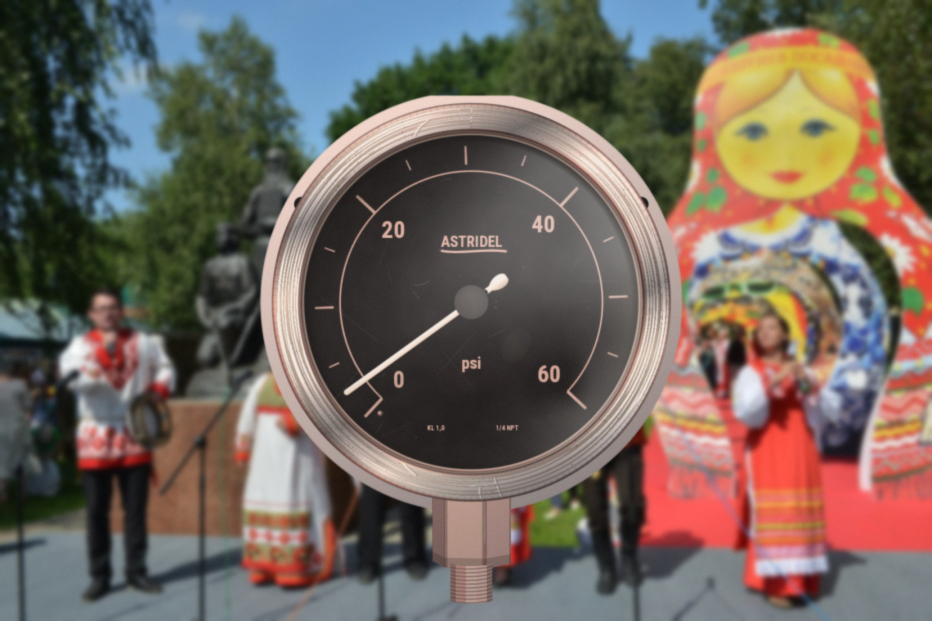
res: 2.5; psi
